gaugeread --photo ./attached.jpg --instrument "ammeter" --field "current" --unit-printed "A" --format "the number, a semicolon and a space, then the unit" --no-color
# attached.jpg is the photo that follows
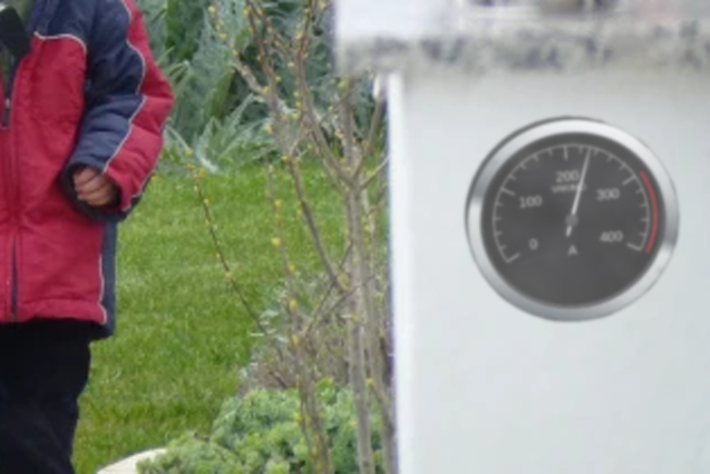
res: 230; A
